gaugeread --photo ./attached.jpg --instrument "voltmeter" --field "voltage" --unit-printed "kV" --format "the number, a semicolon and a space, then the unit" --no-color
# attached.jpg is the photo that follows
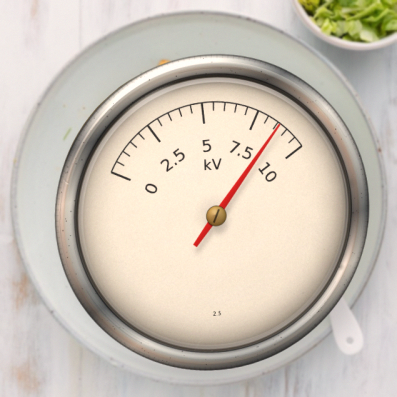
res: 8.5; kV
